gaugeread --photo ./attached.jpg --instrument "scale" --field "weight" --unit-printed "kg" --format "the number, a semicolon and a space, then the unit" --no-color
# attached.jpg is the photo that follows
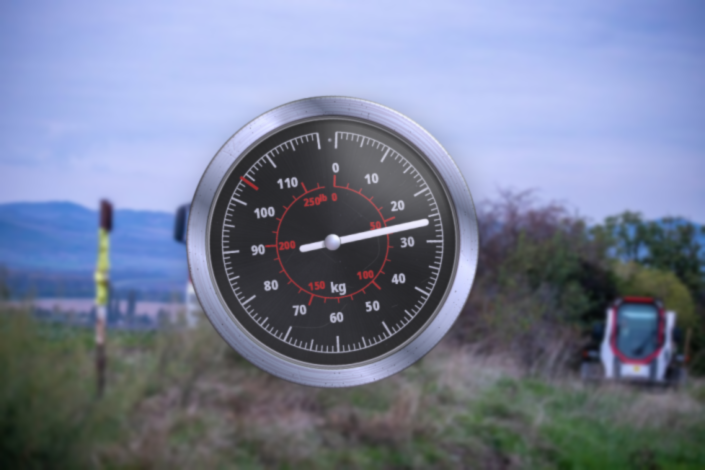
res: 26; kg
